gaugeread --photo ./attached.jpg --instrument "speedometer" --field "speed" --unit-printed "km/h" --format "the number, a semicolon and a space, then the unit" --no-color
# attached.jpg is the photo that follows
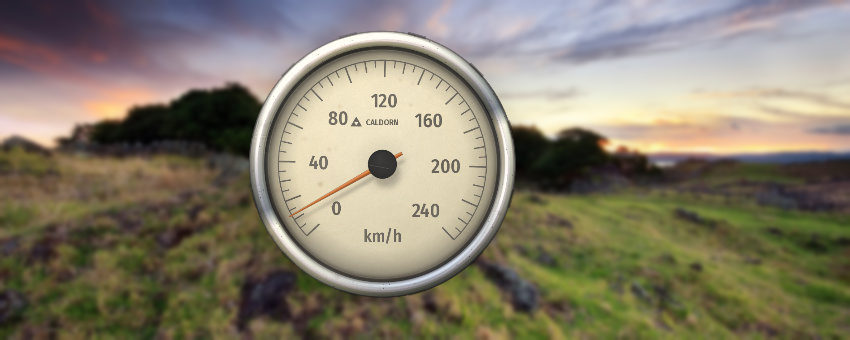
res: 12.5; km/h
